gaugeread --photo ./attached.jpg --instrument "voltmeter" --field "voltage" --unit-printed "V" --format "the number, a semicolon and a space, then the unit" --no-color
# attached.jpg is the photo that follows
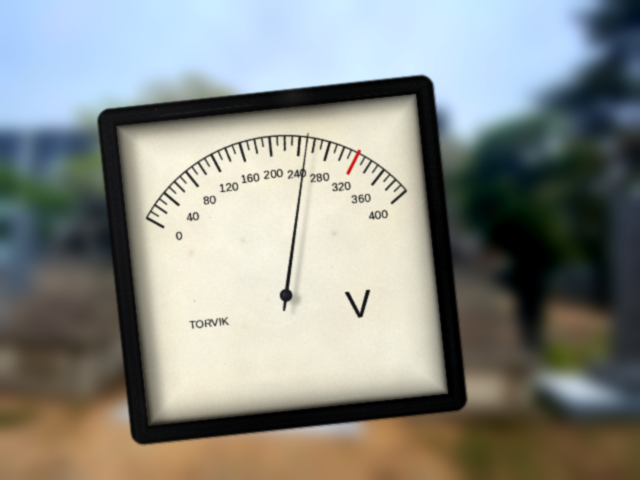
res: 250; V
